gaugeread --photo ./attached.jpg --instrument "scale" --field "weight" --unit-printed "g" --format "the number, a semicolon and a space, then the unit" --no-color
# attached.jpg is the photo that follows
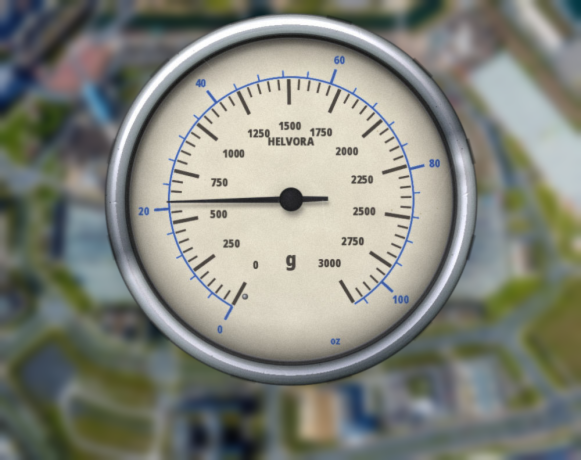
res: 600; g
